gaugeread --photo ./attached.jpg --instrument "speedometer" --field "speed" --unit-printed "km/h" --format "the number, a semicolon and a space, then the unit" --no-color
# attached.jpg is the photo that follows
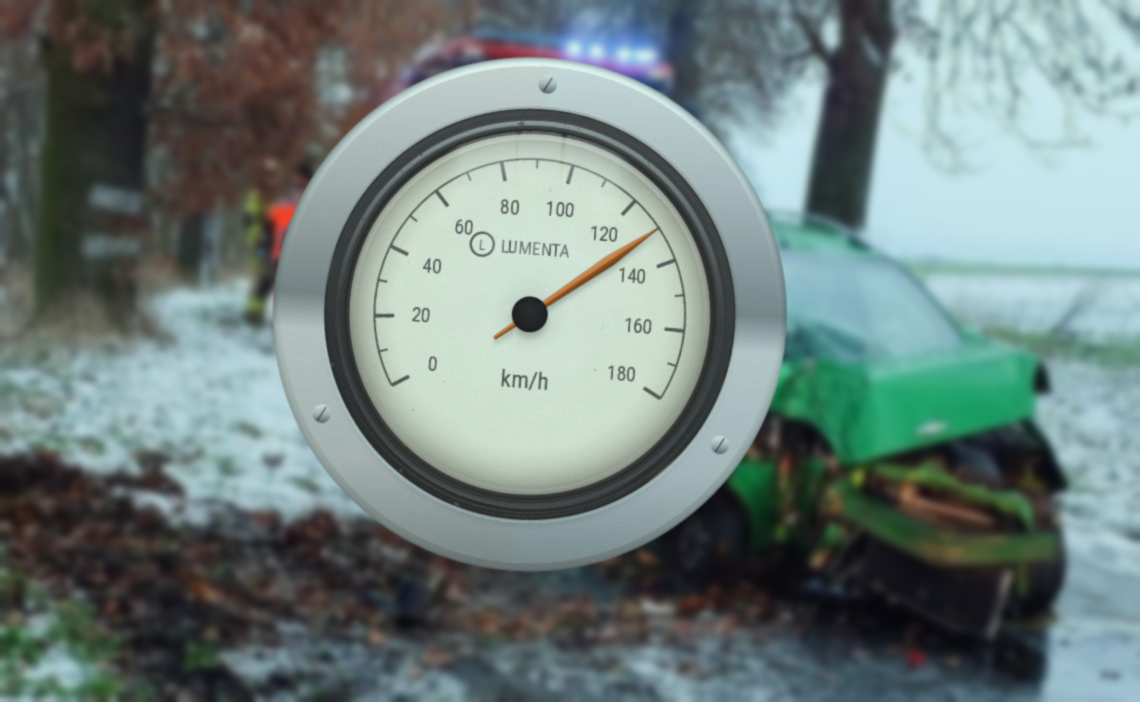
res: 130; km/h
